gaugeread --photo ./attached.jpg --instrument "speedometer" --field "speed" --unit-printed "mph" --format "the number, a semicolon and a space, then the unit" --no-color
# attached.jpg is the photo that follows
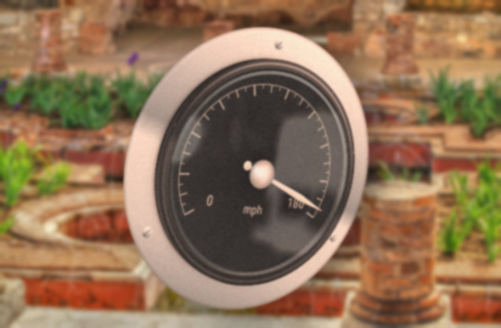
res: 175; mph
